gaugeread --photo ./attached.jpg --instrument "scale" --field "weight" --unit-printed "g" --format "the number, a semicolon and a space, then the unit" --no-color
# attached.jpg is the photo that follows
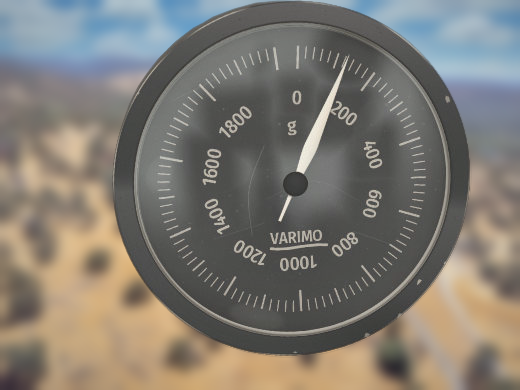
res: 120; g
